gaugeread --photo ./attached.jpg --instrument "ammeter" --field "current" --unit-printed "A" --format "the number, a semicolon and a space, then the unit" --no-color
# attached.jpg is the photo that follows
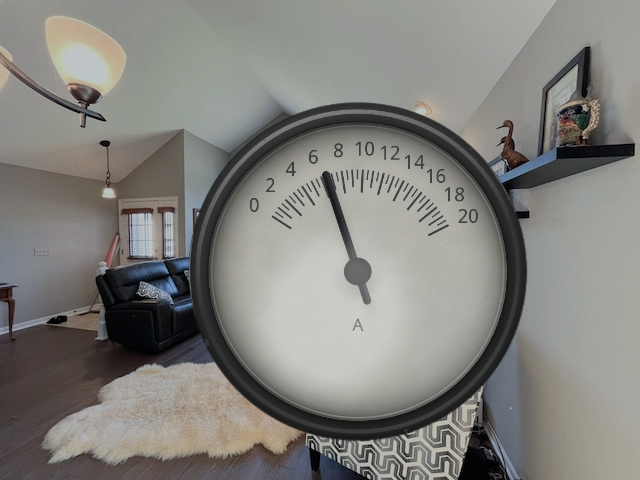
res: 6.5; A
